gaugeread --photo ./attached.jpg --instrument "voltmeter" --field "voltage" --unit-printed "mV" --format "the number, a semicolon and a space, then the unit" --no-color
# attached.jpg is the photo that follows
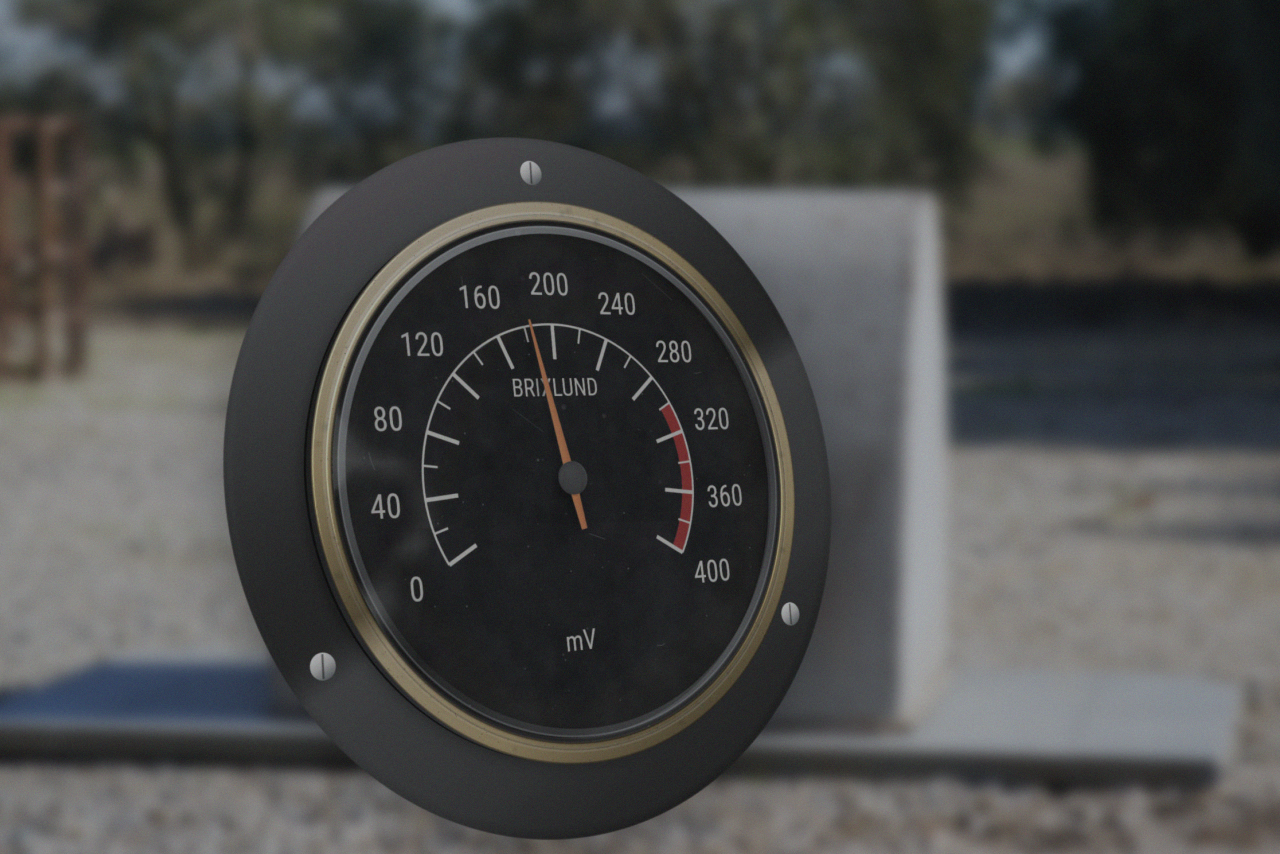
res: 180; mV
